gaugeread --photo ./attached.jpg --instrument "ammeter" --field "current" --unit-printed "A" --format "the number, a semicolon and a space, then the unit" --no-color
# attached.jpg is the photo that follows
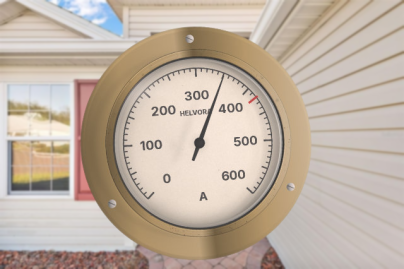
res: 350; A
